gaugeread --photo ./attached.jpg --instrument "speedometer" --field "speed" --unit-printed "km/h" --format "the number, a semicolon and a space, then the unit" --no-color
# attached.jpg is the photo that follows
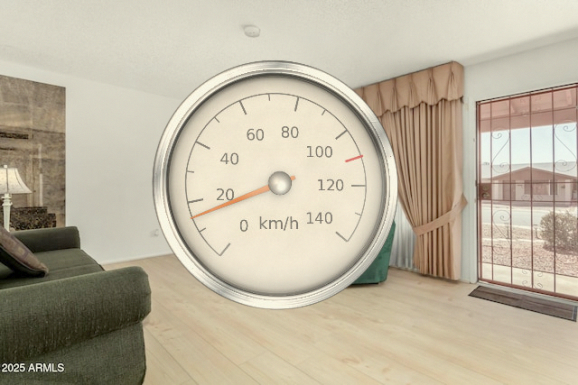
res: 15; km/h
